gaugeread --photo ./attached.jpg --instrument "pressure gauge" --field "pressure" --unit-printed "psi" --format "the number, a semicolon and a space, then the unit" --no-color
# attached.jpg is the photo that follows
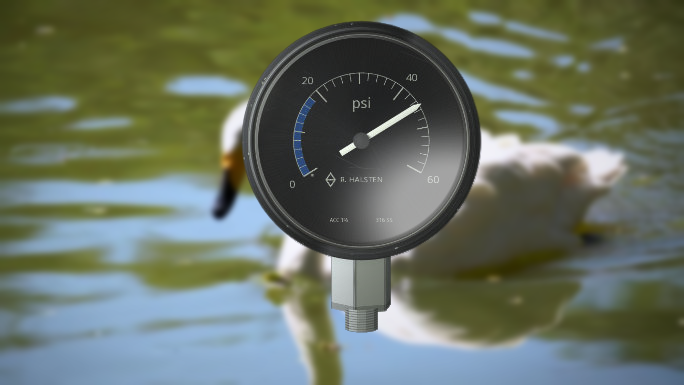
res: 45; psi
